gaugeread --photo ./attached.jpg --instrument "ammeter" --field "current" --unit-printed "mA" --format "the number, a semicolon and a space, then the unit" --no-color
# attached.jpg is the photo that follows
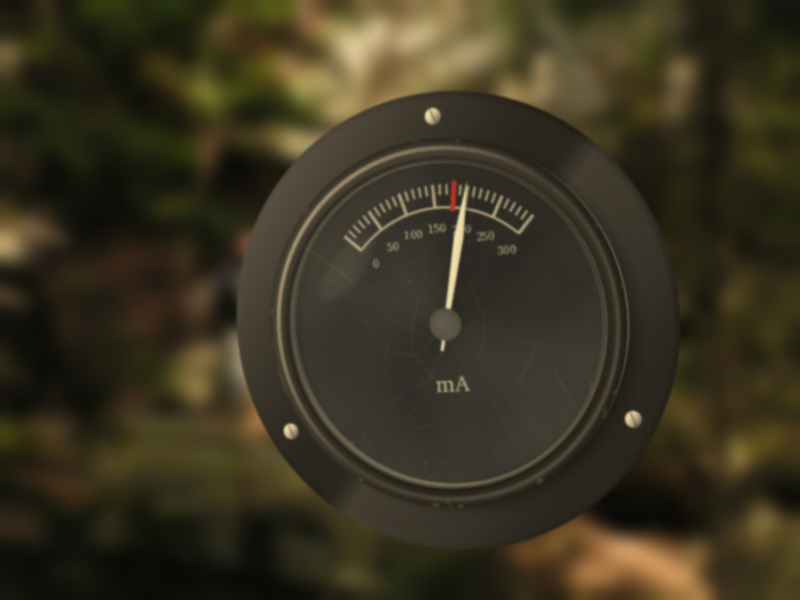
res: 200; mA
